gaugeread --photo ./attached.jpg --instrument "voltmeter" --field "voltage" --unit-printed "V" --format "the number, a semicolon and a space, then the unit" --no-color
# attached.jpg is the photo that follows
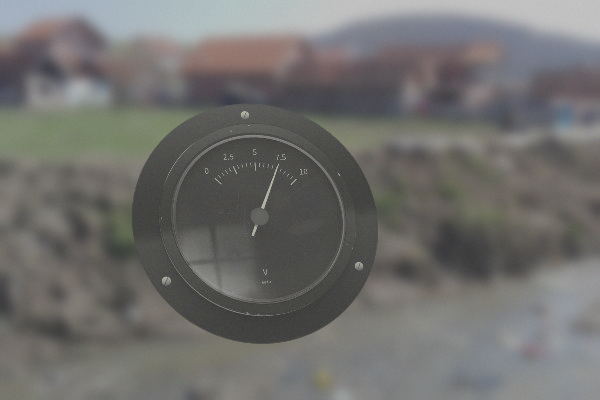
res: 7.5; V
